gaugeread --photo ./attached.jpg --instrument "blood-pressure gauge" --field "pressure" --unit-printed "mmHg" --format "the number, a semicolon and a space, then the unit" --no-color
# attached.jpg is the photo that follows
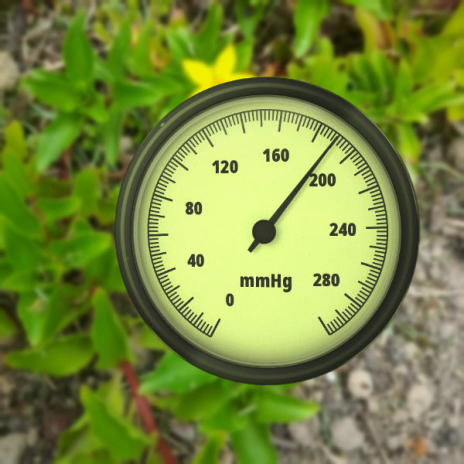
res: 190; mmHg
